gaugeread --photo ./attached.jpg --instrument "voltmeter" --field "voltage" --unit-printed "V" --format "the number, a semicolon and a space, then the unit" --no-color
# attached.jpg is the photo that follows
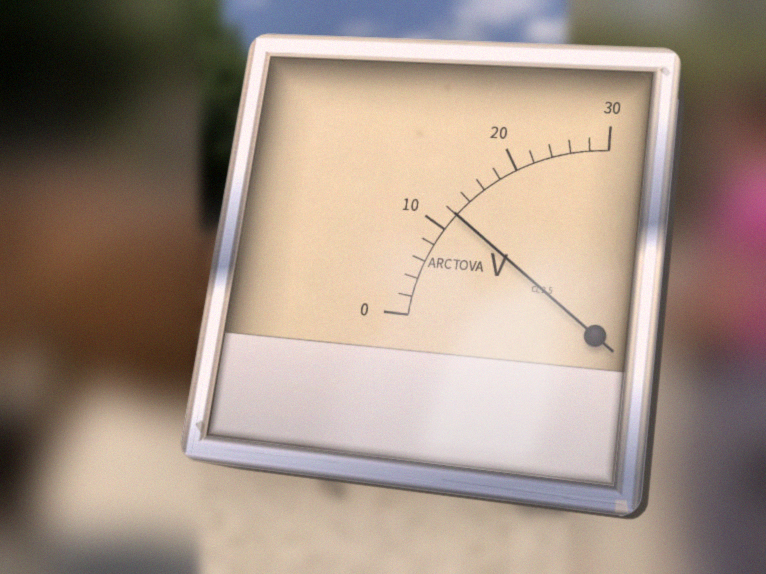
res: 12; V
